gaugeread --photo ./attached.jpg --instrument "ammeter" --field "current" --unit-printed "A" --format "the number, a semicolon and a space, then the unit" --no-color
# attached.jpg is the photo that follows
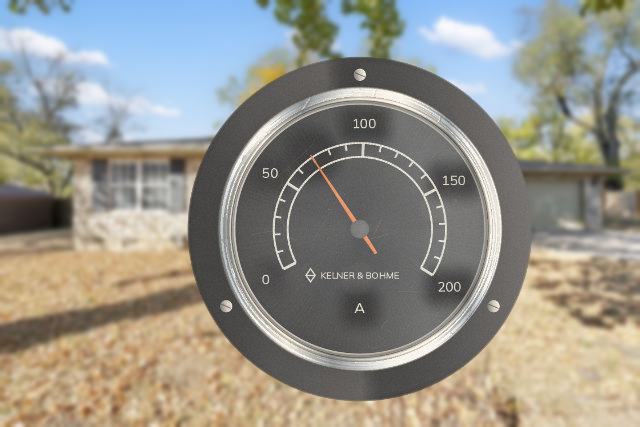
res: 70; A
